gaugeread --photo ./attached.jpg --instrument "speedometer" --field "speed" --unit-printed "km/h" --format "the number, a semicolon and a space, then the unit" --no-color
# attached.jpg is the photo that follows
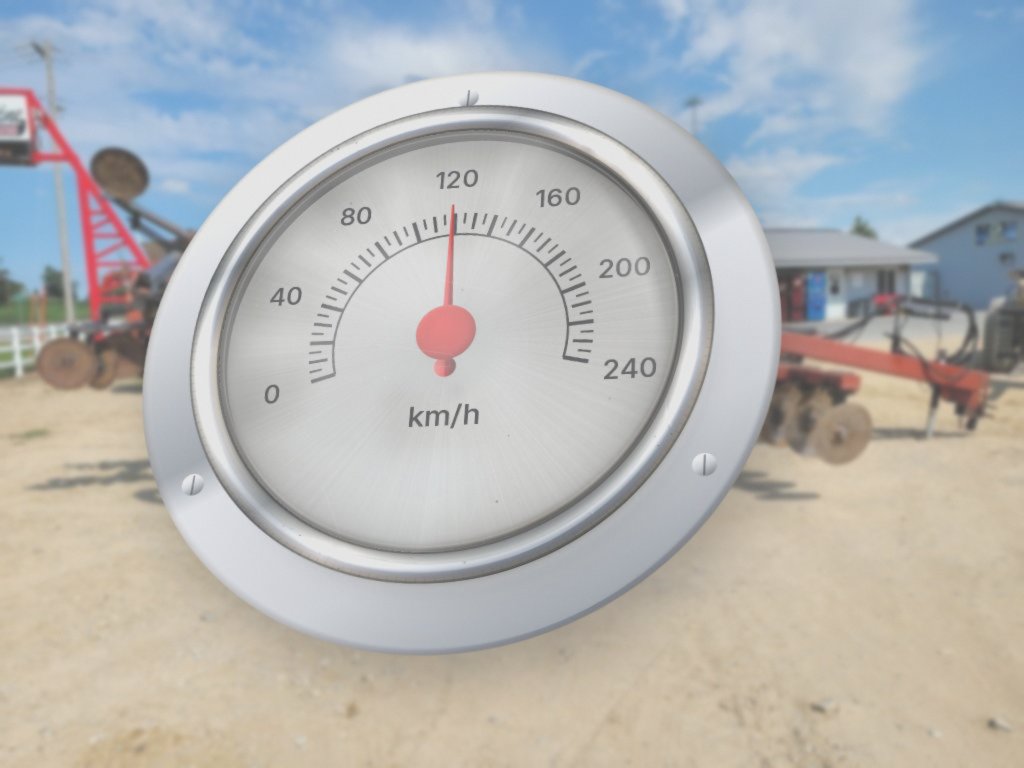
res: 120; km/h
